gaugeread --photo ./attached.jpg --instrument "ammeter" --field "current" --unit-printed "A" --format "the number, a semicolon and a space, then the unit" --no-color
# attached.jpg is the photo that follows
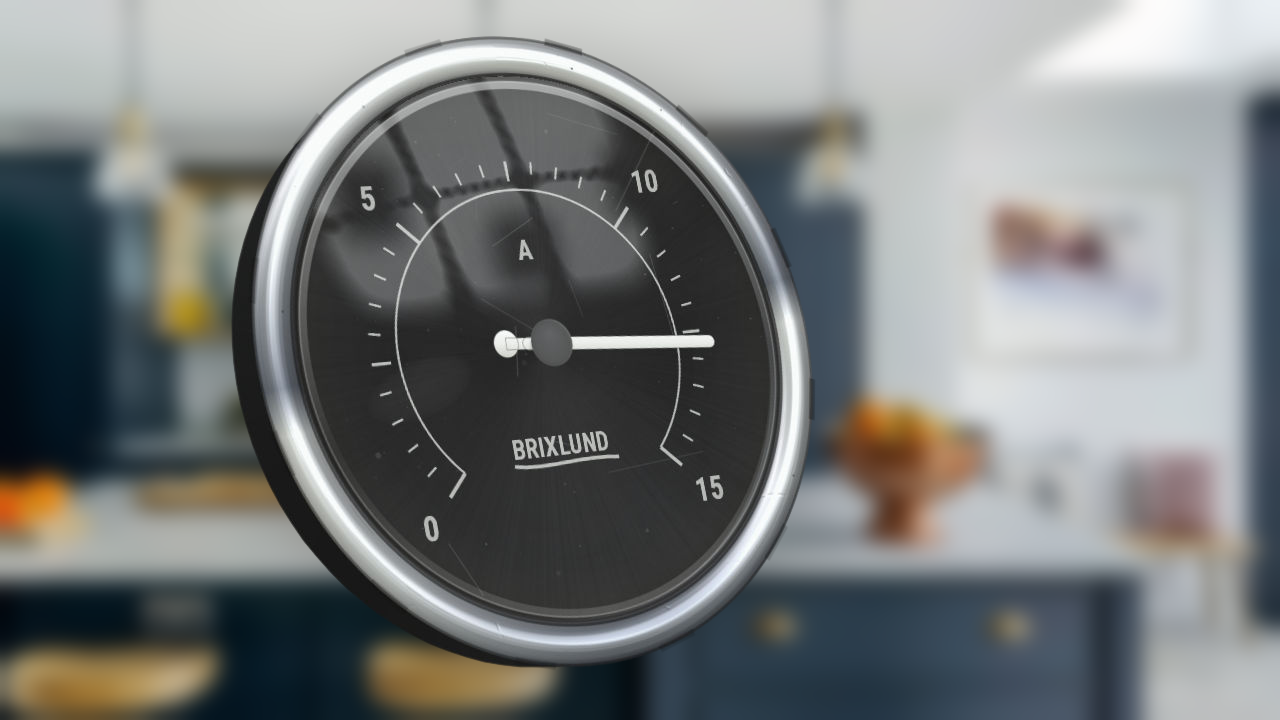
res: 12.75; A
